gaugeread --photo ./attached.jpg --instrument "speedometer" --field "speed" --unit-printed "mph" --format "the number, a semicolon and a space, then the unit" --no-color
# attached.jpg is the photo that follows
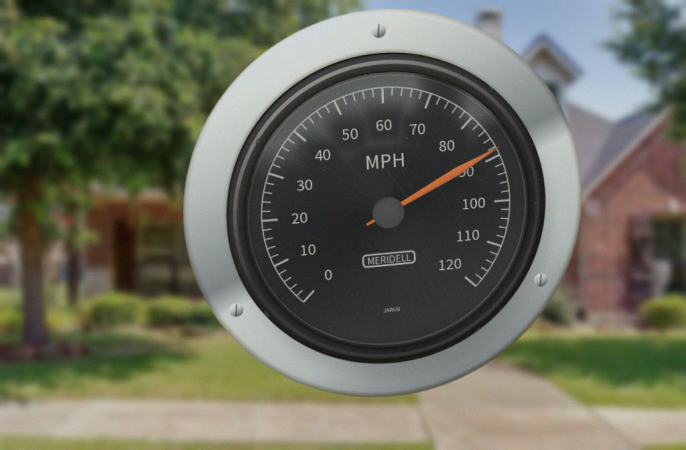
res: 88; mph
